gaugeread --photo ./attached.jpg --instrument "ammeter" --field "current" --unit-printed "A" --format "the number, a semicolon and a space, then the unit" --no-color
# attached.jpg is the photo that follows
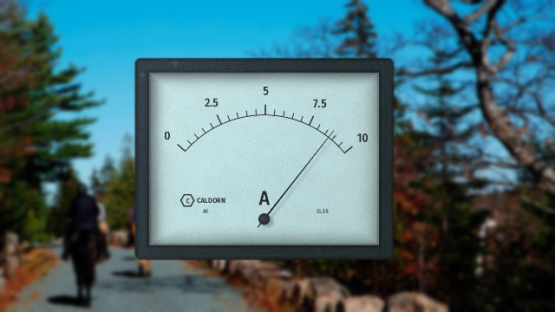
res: 8.75; A
